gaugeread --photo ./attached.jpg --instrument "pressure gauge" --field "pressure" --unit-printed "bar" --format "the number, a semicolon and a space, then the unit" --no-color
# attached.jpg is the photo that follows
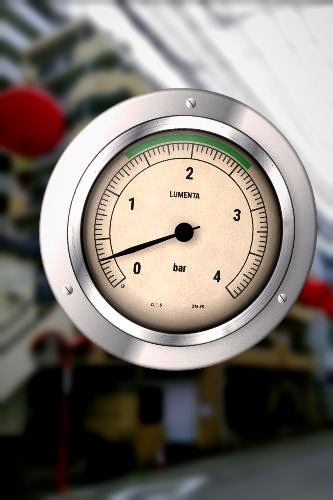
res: 0.3; bar
